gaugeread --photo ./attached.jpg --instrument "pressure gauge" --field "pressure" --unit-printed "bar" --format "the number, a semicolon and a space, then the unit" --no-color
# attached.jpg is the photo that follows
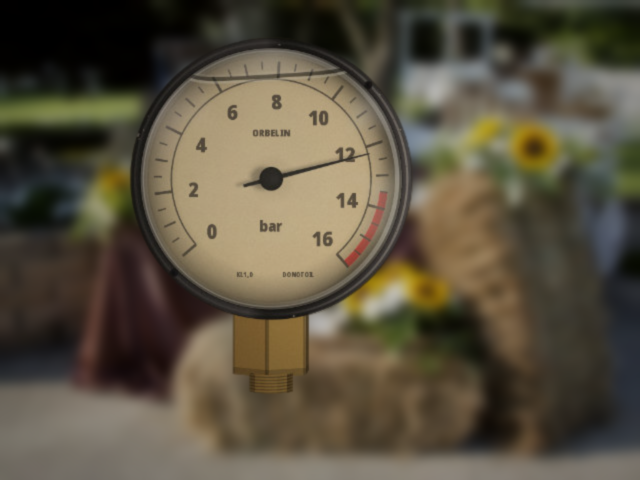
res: 12.25; bar
